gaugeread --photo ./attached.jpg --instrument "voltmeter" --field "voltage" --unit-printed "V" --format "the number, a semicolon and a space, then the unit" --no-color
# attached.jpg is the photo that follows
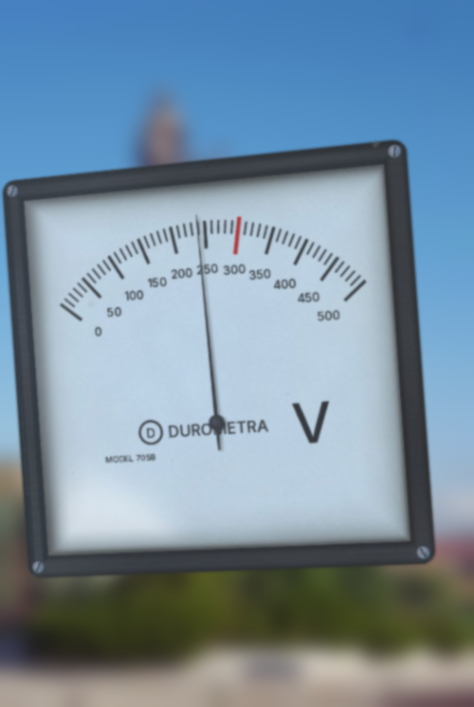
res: 240; V
